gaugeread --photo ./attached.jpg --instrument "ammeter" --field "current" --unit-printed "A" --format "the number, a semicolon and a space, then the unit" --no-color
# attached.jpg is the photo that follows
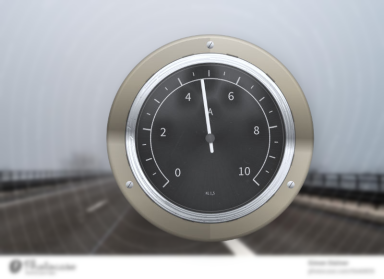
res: 4.75; A
